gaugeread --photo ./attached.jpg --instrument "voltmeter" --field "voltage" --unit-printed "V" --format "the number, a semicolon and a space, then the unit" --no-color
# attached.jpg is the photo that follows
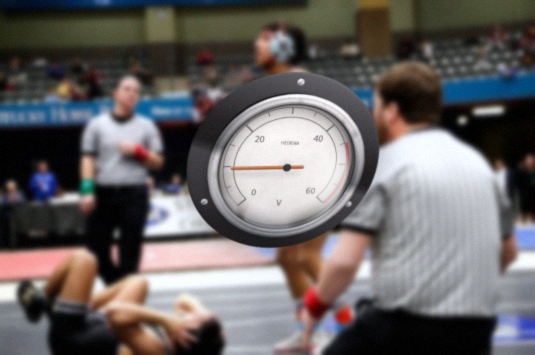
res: 10; V
